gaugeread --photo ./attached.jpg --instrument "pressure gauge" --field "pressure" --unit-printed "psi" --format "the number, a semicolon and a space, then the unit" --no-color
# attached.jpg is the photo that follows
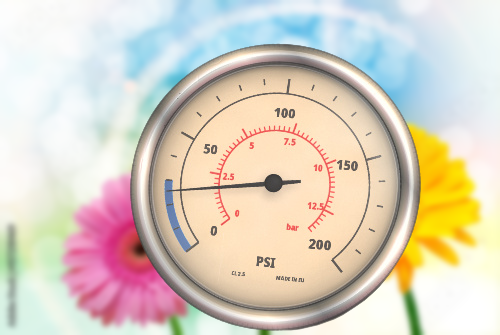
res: 25; psi
